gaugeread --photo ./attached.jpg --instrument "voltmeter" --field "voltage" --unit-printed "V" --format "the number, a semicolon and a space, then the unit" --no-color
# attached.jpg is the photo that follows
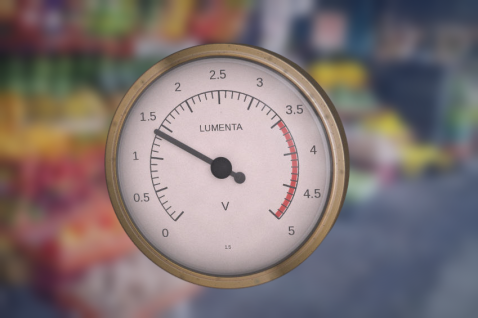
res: 1.4; V
